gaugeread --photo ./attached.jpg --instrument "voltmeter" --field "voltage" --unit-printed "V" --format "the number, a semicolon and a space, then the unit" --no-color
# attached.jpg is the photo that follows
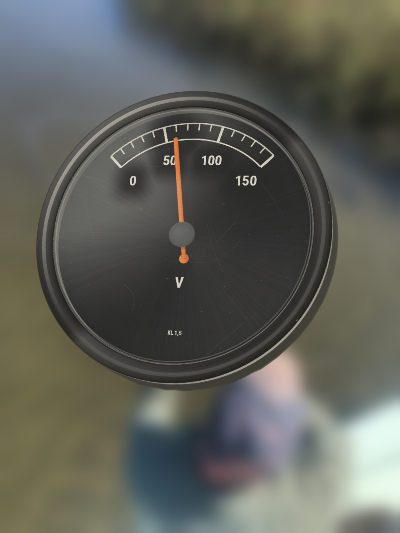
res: 60; V
